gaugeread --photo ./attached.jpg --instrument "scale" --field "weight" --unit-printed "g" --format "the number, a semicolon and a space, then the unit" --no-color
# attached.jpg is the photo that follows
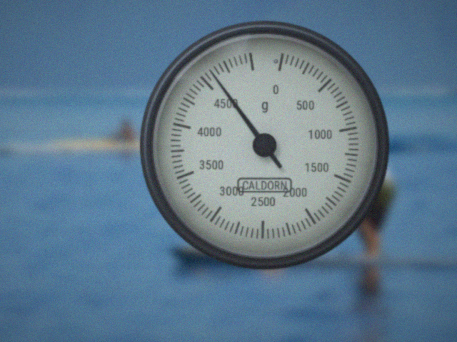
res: 4600; g
